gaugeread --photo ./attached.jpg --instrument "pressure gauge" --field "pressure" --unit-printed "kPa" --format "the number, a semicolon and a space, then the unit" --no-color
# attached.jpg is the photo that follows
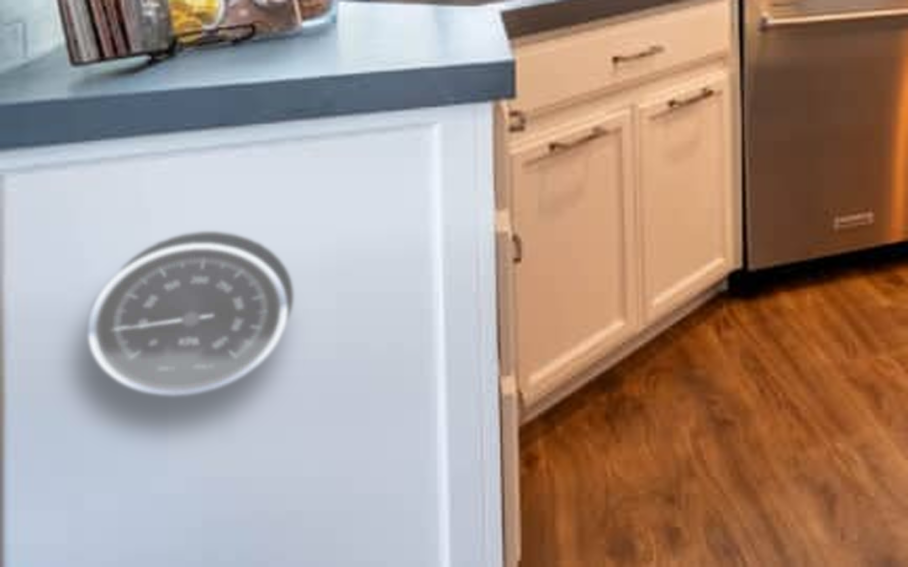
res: 50; kPa
